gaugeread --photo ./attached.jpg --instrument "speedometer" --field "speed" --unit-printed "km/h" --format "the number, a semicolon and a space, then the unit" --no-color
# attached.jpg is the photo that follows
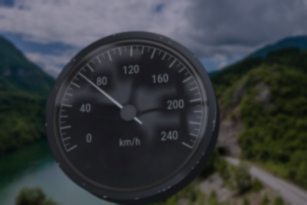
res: 70; km/h
